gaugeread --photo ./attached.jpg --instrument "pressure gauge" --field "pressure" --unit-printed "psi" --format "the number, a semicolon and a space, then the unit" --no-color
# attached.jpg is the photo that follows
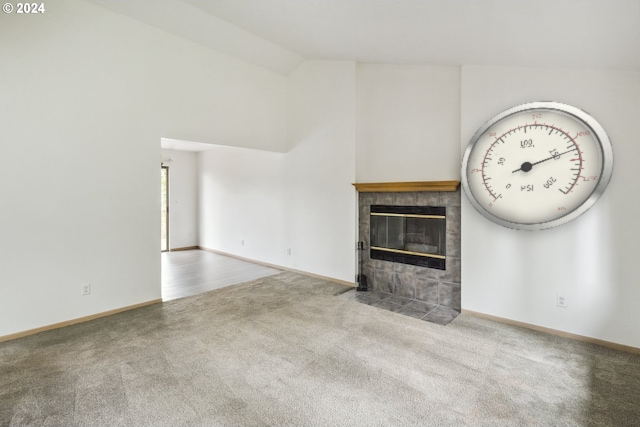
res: 155; psi
